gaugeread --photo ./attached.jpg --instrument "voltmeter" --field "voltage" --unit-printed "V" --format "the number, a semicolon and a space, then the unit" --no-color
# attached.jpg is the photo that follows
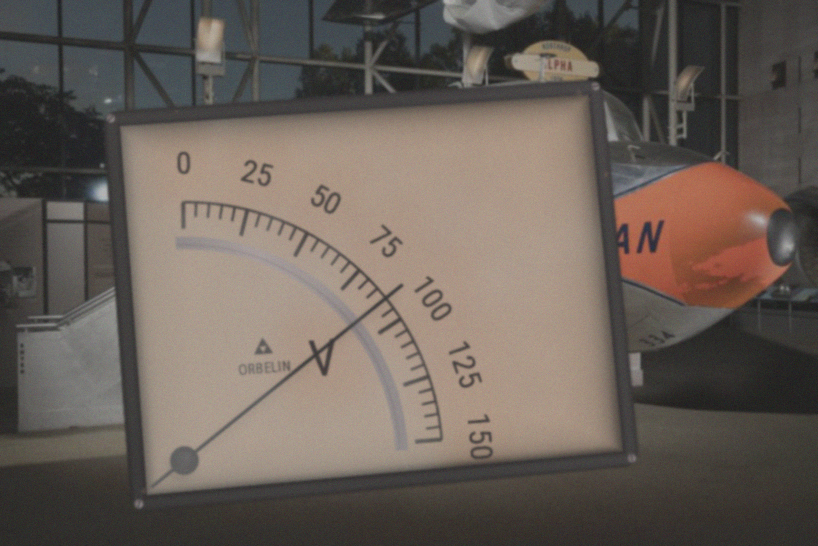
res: 90; V
